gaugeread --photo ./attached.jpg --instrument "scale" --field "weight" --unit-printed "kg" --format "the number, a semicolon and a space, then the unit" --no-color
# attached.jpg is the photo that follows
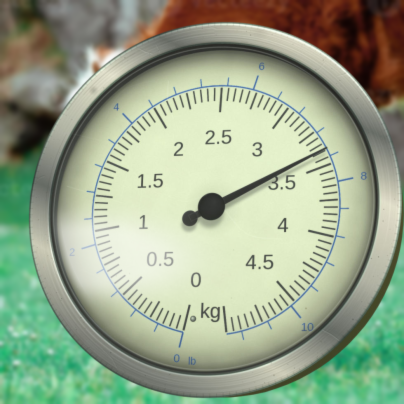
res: 3.4; kg
